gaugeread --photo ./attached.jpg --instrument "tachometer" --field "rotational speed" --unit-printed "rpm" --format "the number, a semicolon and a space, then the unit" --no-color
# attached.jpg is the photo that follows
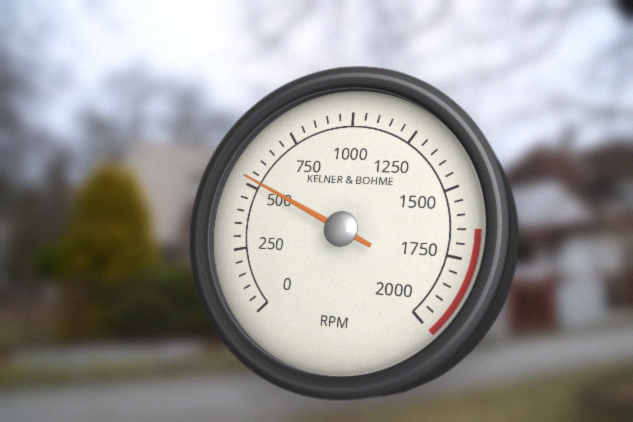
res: 525; rpm
